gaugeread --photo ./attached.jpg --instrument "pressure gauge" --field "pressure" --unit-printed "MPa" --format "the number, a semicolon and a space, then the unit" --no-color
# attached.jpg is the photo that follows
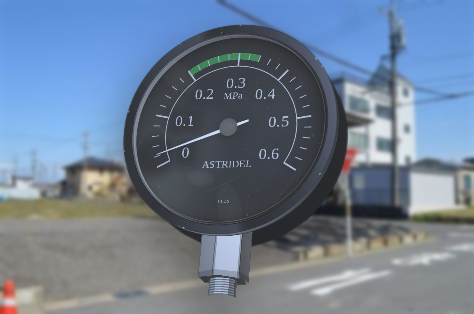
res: 0.02; MPa
